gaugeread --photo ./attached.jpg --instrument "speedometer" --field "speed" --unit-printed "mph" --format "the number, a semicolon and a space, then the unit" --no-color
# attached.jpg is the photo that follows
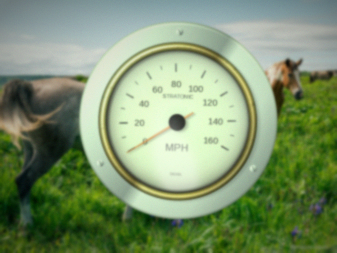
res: 0; mph
